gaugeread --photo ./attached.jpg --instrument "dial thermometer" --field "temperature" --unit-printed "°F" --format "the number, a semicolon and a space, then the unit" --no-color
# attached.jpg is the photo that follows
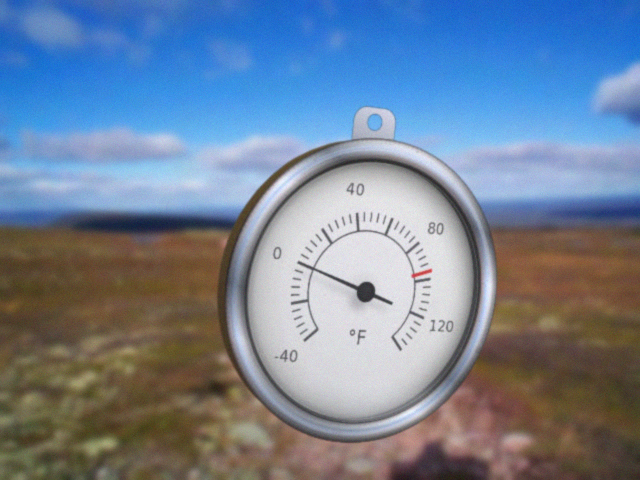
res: 0; °F
